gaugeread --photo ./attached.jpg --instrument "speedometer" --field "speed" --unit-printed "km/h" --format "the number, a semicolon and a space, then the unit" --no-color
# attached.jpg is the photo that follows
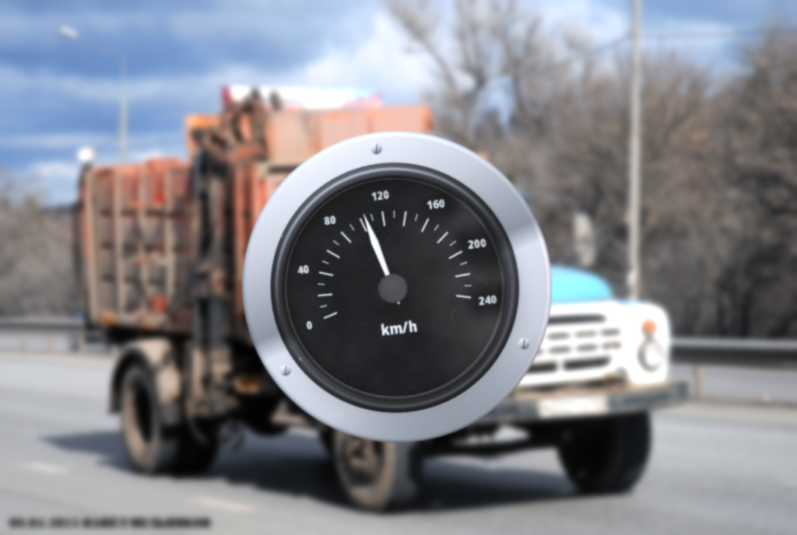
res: 105; km/h
